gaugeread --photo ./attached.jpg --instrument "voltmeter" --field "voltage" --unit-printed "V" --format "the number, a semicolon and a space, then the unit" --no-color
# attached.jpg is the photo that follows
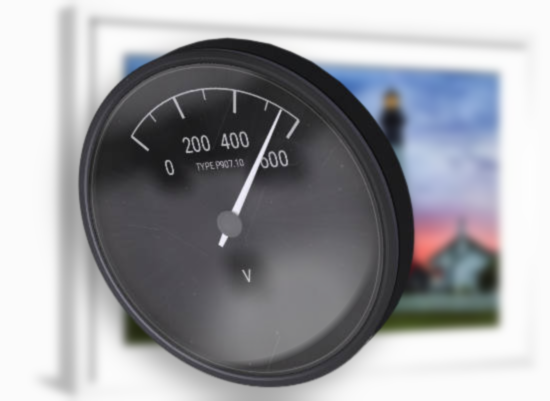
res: 550; V
